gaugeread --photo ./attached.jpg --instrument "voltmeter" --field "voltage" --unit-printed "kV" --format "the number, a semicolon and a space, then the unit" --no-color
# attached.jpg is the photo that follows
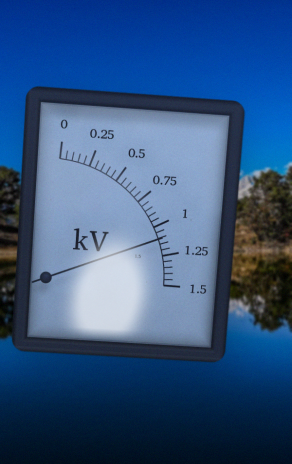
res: 1.1; kV
